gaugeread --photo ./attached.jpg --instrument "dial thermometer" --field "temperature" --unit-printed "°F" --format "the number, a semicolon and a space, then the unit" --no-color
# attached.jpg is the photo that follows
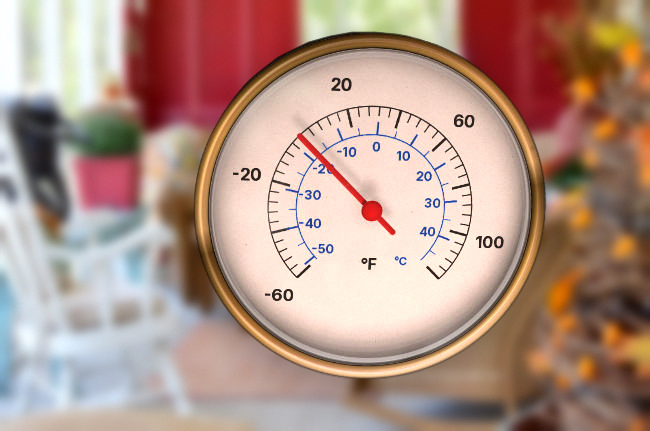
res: 0; °F
